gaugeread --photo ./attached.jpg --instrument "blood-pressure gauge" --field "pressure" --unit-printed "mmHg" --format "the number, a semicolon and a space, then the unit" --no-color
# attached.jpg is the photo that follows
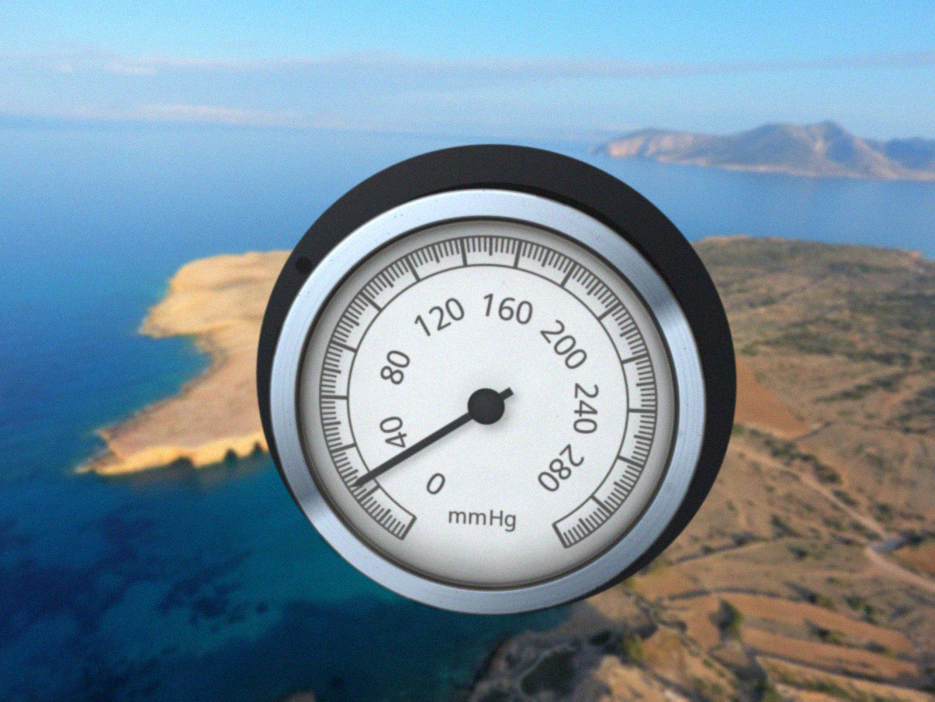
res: 26; mmHg
